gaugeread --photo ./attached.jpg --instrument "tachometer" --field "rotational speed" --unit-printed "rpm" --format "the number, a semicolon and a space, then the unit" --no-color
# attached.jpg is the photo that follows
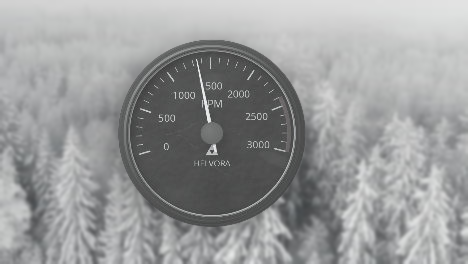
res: 1350; rpm
